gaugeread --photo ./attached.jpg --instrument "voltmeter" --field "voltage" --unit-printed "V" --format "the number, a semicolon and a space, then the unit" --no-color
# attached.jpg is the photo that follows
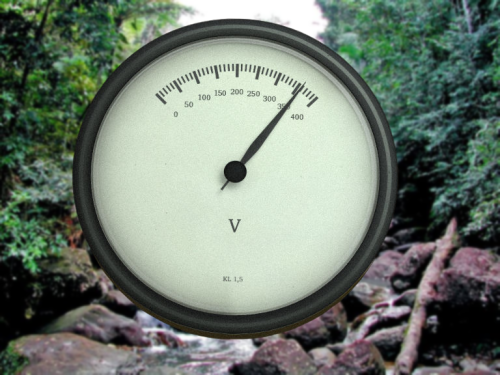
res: 360; V
